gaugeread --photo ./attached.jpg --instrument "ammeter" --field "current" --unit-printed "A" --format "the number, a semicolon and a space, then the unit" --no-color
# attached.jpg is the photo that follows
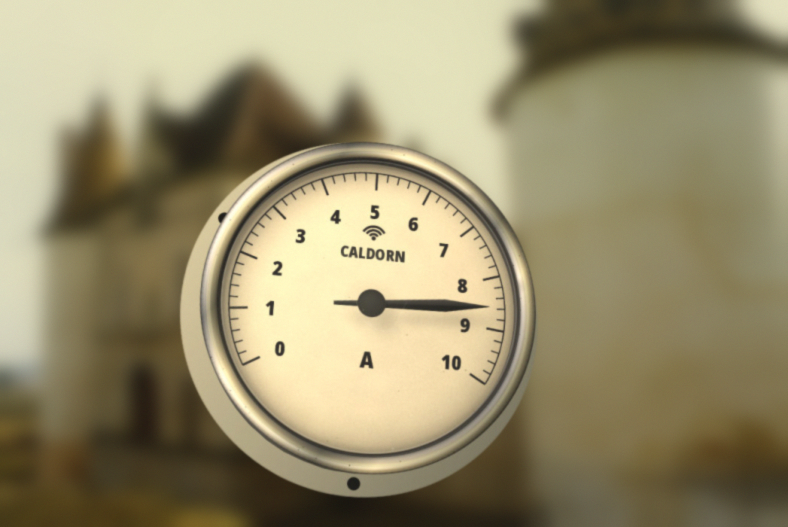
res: 8.6; A
